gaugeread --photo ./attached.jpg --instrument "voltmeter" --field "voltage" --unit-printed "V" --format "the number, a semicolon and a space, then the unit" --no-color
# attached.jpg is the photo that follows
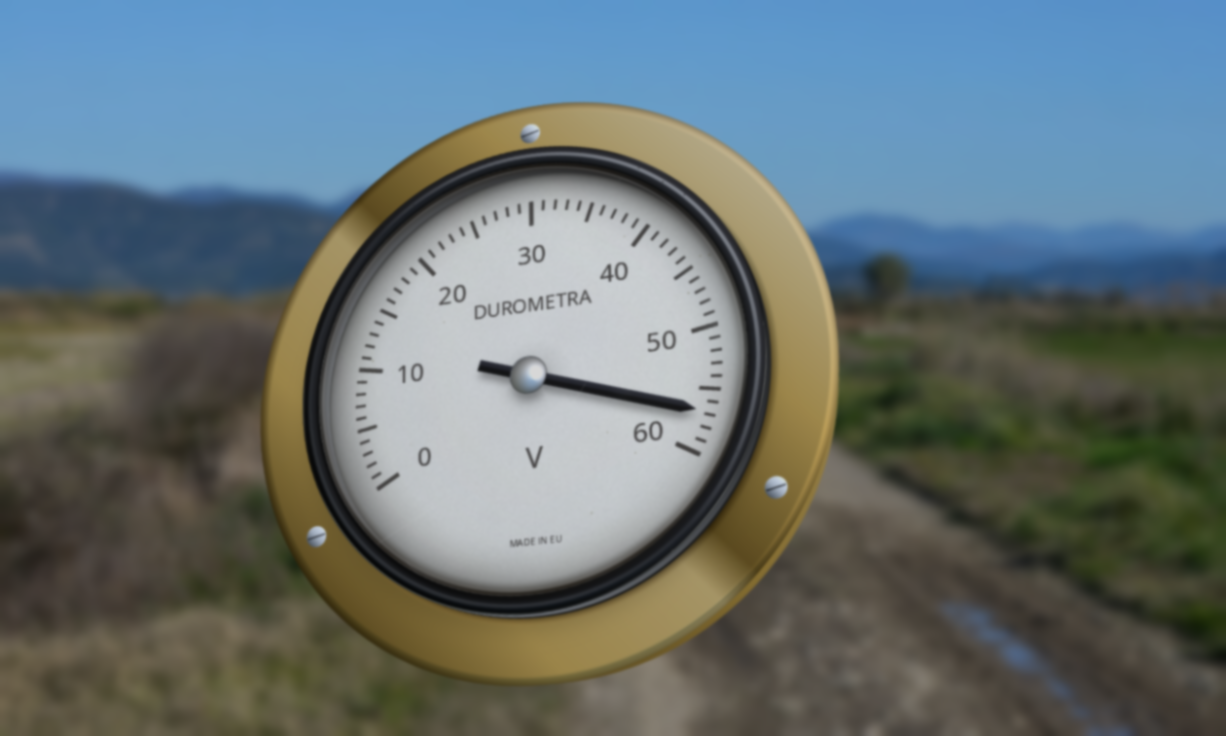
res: 57; V
